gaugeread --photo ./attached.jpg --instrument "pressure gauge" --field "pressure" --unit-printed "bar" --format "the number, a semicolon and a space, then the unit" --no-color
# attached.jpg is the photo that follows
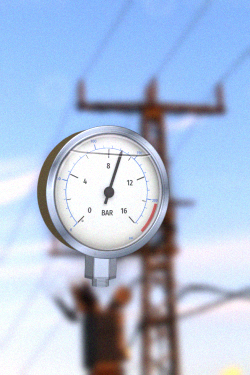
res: 9; bar
